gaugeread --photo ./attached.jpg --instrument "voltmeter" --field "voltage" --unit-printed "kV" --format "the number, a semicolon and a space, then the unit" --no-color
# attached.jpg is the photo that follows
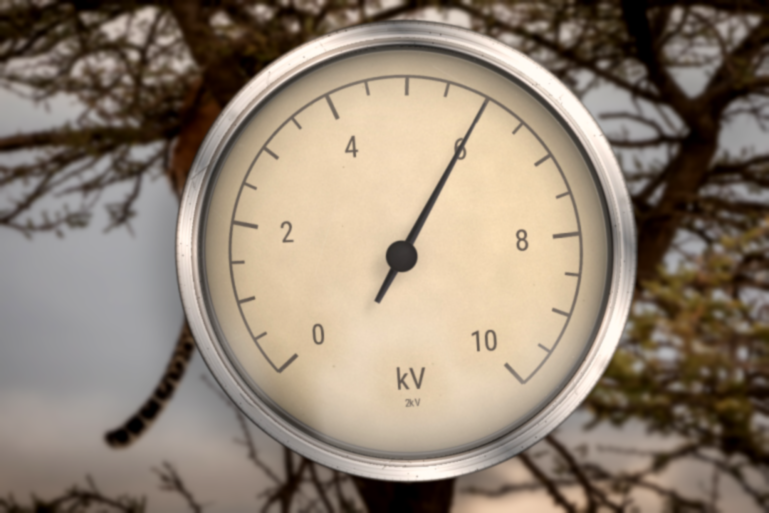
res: 6; kV
